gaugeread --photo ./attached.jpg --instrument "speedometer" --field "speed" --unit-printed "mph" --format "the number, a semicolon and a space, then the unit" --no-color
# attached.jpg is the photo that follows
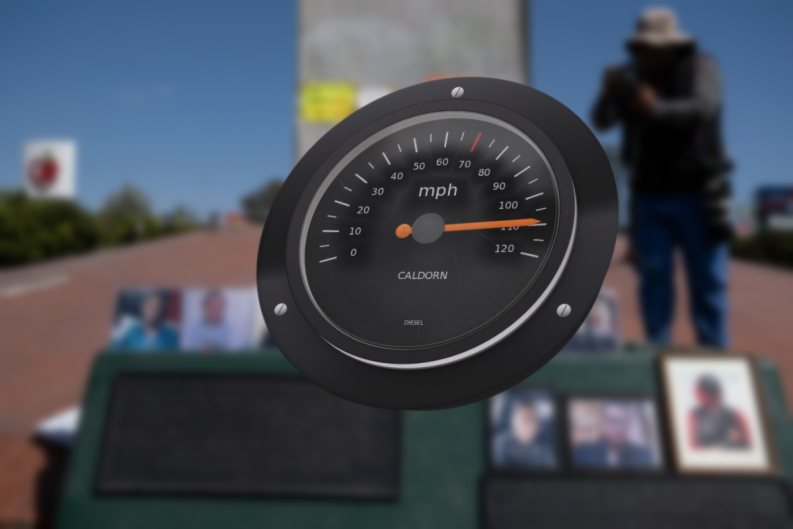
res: 110; mph
